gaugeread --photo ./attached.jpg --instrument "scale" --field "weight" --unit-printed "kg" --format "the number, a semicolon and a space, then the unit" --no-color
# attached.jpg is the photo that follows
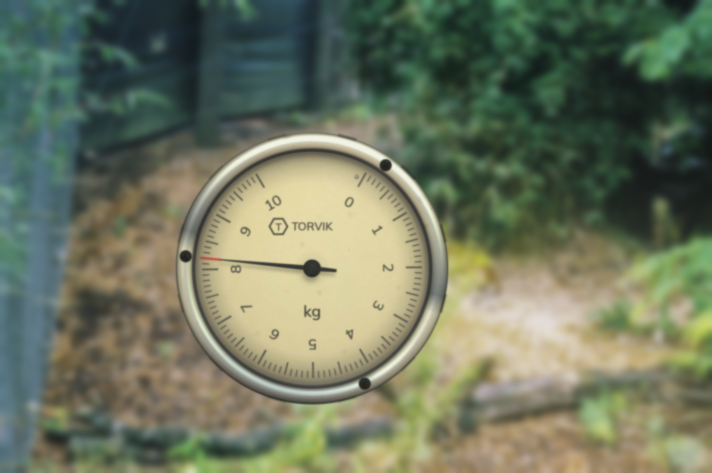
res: 8.2; kg
